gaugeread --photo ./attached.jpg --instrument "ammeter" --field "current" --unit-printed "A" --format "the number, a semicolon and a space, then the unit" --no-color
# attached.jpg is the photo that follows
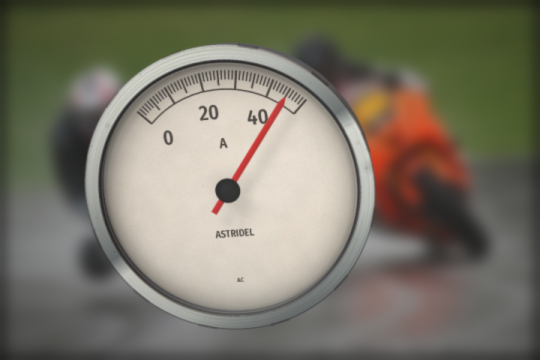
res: 45; A
